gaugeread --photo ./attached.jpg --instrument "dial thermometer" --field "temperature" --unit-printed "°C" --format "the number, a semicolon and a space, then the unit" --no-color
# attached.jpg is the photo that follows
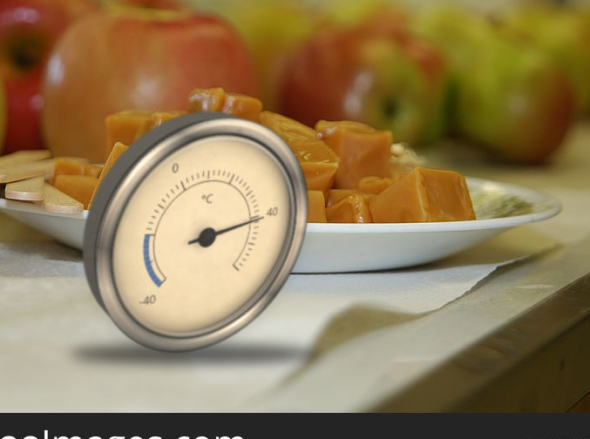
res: 40; °C
